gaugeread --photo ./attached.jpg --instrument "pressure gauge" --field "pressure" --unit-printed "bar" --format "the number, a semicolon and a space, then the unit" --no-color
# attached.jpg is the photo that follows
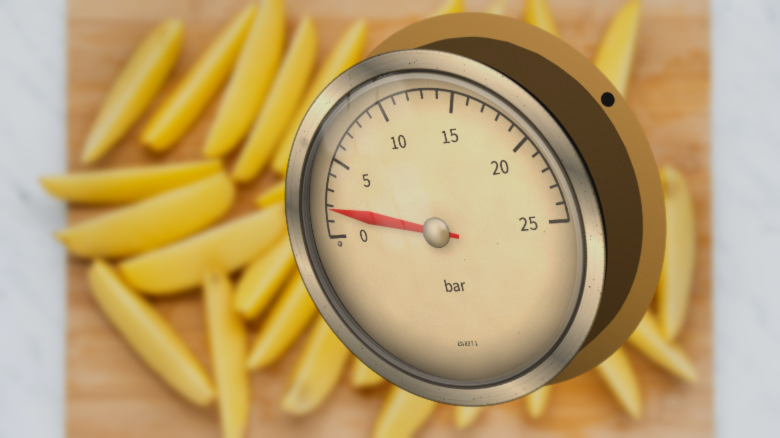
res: 2; bar
